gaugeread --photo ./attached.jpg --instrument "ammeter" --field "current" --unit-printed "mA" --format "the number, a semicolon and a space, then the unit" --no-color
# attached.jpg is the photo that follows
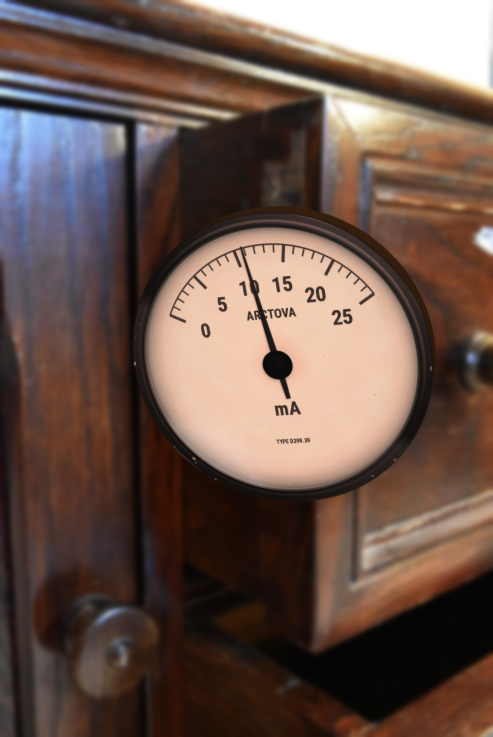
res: 11; mA
